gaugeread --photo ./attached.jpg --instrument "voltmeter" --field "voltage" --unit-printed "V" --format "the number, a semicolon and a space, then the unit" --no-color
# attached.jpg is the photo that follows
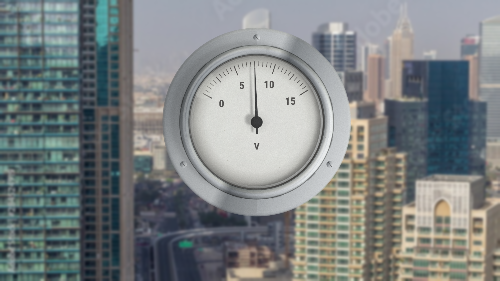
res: 7.5; V
